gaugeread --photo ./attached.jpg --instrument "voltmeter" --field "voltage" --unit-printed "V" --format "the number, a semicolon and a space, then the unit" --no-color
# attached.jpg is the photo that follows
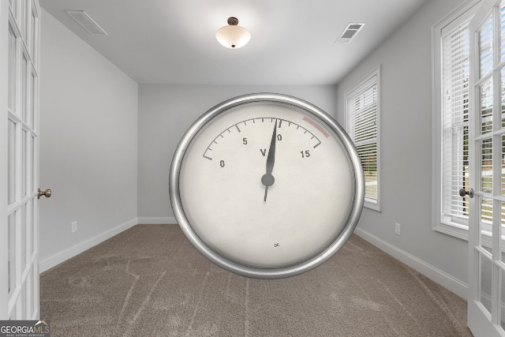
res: 9.5; V
